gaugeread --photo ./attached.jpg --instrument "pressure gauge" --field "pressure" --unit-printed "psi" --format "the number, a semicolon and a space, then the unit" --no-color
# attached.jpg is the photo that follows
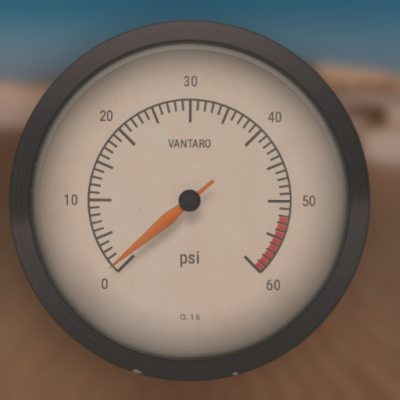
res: 1; psi
